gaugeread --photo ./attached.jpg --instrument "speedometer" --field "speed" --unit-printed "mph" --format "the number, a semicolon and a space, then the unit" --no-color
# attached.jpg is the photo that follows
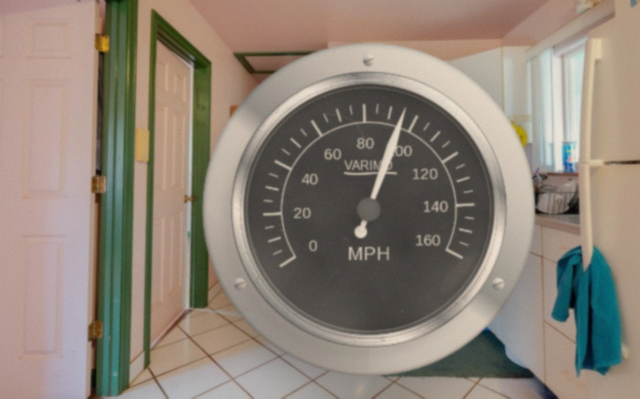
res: 95; mph
